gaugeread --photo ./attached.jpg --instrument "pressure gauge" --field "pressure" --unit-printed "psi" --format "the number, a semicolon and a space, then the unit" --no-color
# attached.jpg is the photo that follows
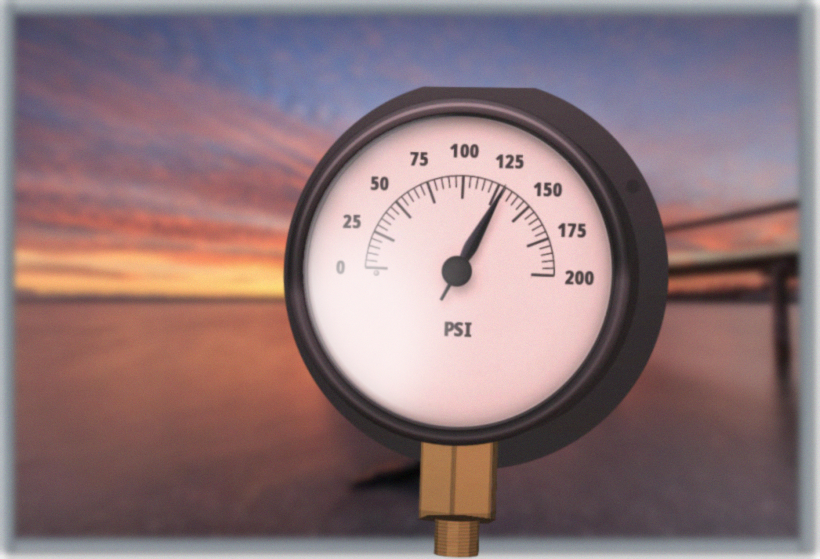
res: 130; psi
